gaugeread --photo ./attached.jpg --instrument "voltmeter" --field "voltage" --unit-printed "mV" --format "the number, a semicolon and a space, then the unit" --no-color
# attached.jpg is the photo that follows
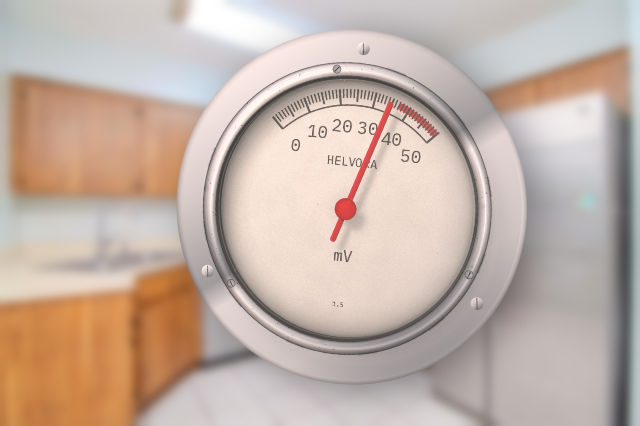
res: 35; mV
